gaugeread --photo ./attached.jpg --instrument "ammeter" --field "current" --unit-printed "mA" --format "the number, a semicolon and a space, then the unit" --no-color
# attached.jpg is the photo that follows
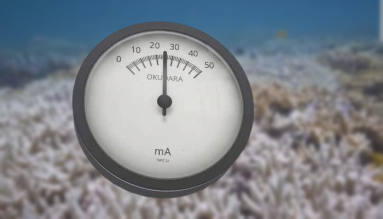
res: 25; mA
